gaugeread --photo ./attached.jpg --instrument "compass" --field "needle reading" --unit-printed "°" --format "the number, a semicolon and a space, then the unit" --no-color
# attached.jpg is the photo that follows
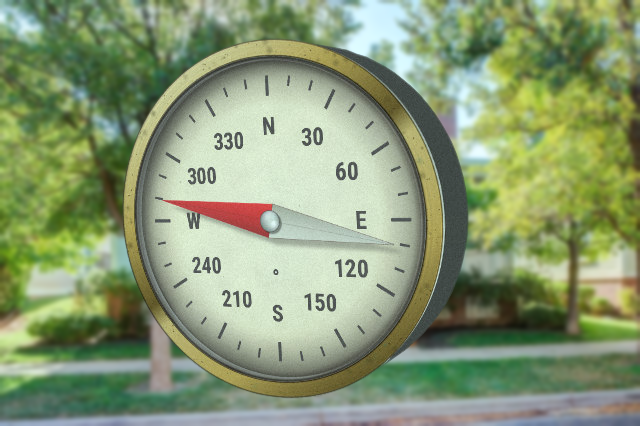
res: 280; °
